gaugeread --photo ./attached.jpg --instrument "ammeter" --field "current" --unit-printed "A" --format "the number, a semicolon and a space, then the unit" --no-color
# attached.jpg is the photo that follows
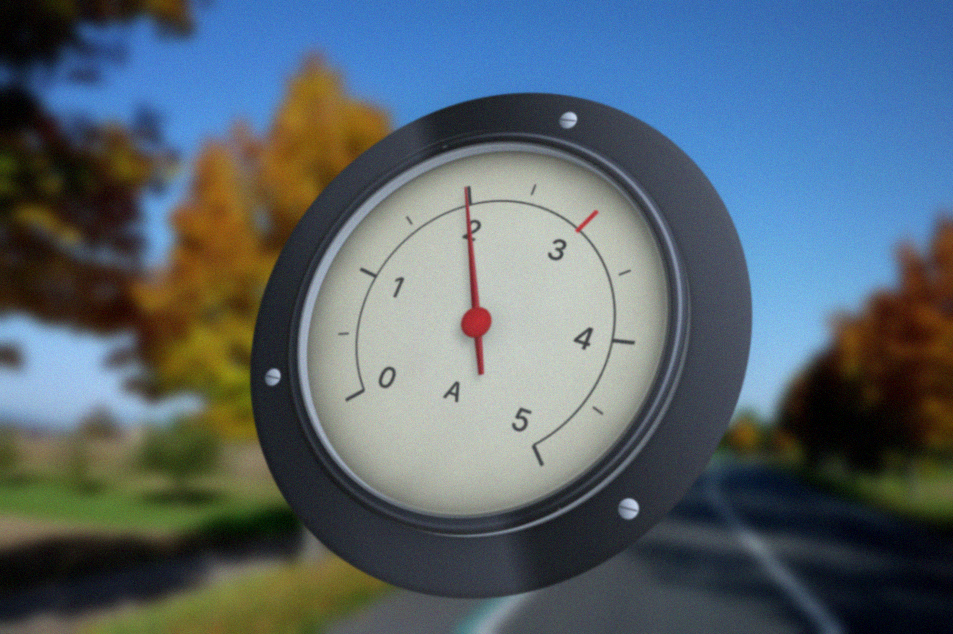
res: 2; A
